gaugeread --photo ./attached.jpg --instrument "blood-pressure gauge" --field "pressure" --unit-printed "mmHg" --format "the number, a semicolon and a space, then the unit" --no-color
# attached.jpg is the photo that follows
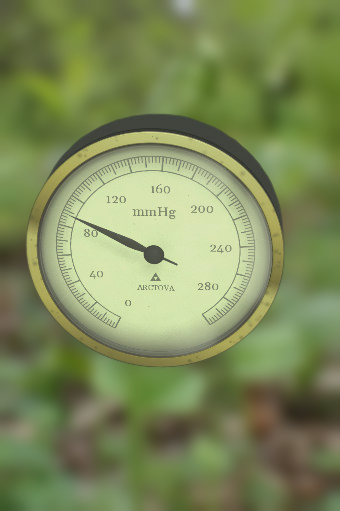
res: 90; mmHg
